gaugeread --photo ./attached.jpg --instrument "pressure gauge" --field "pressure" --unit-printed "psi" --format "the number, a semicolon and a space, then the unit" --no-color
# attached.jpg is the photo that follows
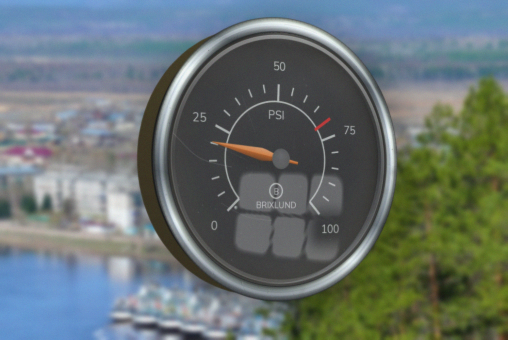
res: 20; psi
